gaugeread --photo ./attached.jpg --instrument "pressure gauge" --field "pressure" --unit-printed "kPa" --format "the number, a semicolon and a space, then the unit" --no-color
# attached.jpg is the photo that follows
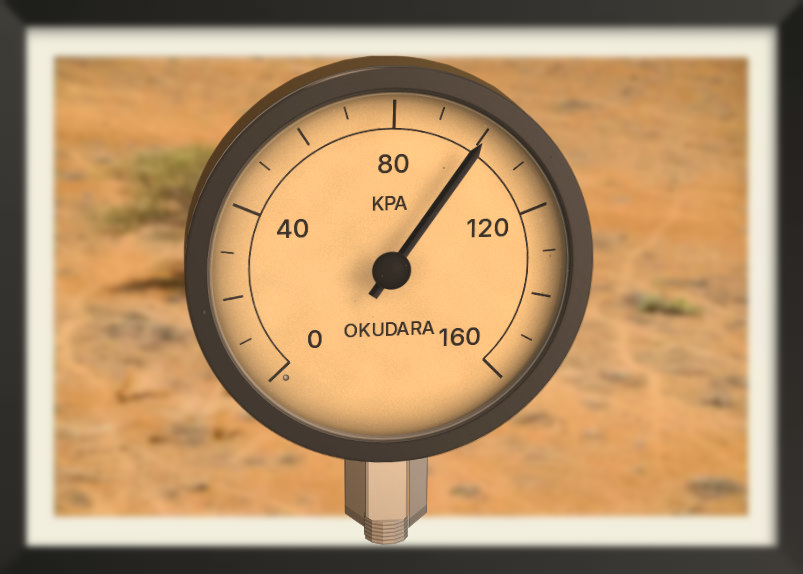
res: 100; kPa
